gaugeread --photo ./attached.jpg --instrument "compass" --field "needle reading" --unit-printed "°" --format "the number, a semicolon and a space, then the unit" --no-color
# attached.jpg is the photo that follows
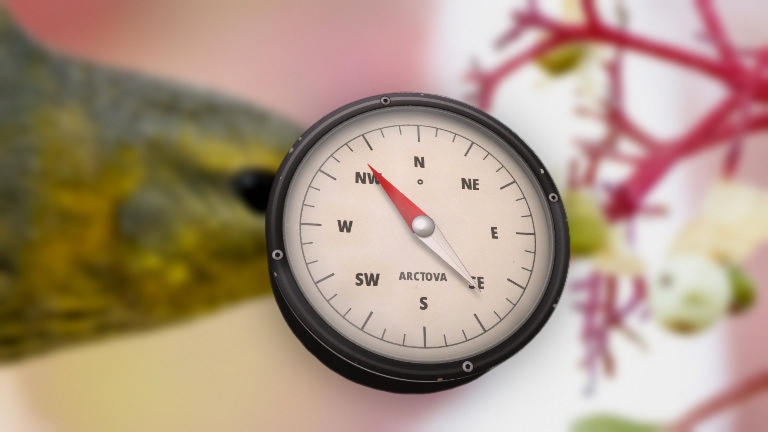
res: 320; °
